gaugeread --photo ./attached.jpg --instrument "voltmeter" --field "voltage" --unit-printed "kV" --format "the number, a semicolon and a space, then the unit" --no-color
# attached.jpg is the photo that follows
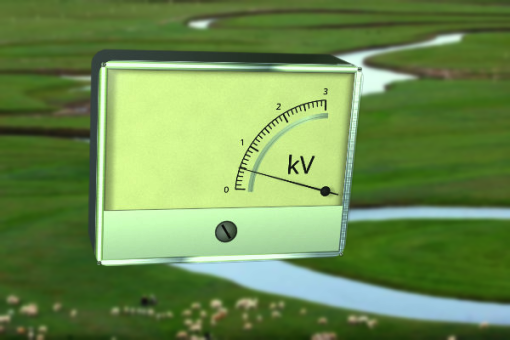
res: 0.5; kV
